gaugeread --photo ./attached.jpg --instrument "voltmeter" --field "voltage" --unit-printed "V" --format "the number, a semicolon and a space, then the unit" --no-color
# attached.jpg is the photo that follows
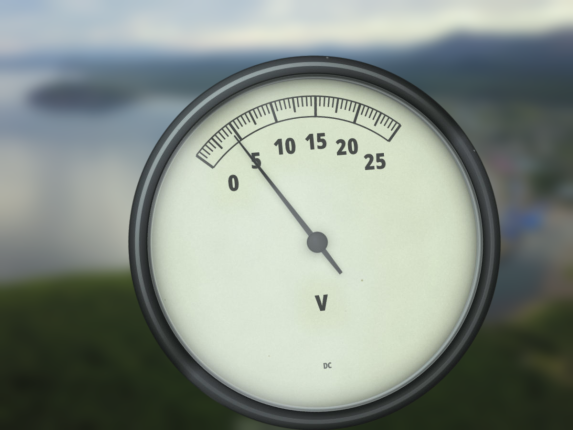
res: 4.5; V
